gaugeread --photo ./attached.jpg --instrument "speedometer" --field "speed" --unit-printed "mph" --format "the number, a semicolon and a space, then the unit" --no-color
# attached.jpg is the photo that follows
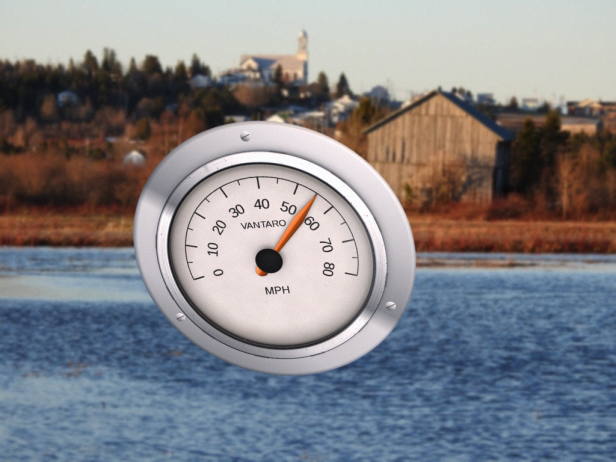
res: 55; mph
